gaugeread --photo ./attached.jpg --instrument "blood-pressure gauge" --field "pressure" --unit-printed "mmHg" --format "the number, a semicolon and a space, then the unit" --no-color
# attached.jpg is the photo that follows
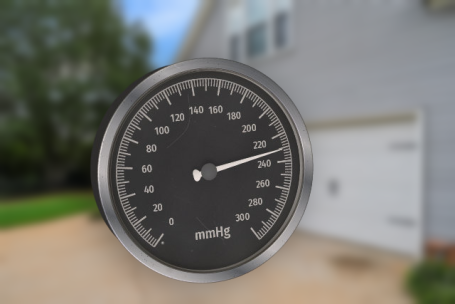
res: 230; mmHg
